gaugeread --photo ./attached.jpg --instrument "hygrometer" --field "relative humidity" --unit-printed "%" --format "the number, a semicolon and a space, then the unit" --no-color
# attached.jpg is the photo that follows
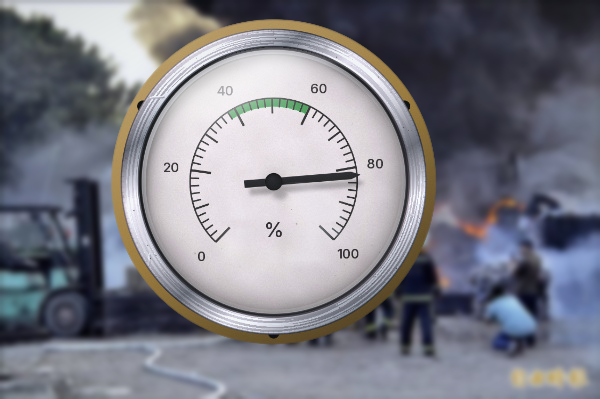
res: 82; %
